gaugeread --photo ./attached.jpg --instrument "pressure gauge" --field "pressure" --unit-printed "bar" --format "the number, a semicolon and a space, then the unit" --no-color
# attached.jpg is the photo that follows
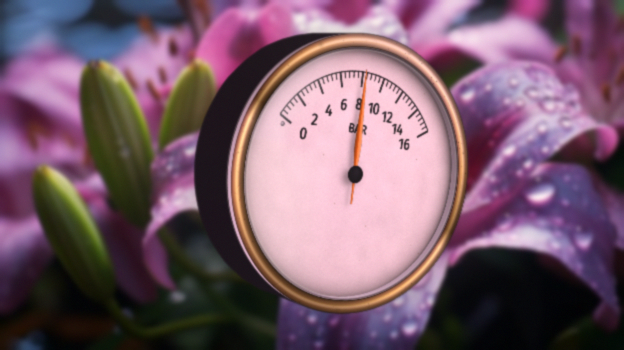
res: 8; bar
